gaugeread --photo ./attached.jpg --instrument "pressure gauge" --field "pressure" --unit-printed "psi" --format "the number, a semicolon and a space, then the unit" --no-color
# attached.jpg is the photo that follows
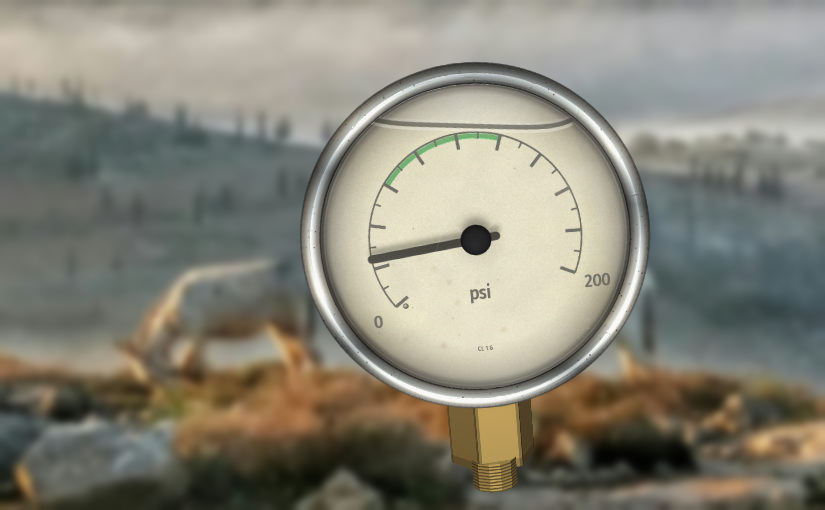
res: 25; psi
